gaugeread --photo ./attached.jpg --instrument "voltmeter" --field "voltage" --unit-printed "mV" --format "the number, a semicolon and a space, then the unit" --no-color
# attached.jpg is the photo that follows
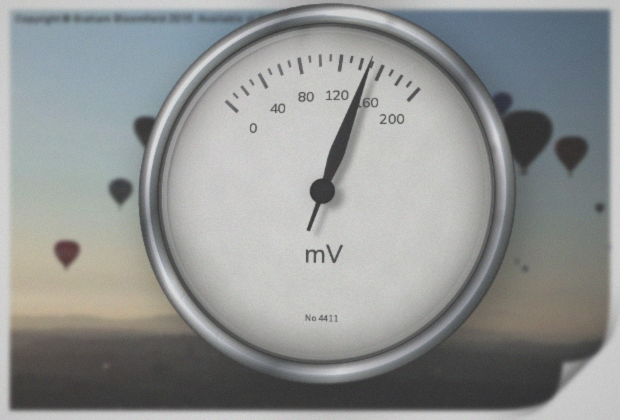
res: 150; mV
